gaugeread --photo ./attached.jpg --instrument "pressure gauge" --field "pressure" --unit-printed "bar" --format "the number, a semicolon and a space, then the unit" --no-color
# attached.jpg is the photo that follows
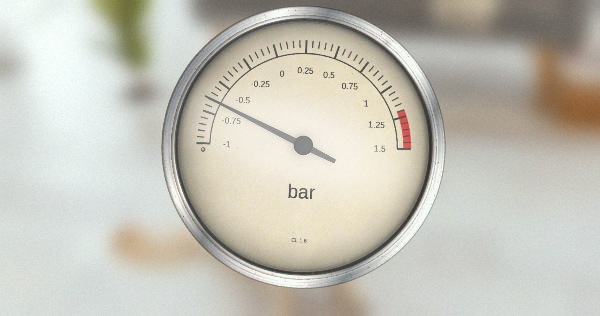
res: -0.65; bar
